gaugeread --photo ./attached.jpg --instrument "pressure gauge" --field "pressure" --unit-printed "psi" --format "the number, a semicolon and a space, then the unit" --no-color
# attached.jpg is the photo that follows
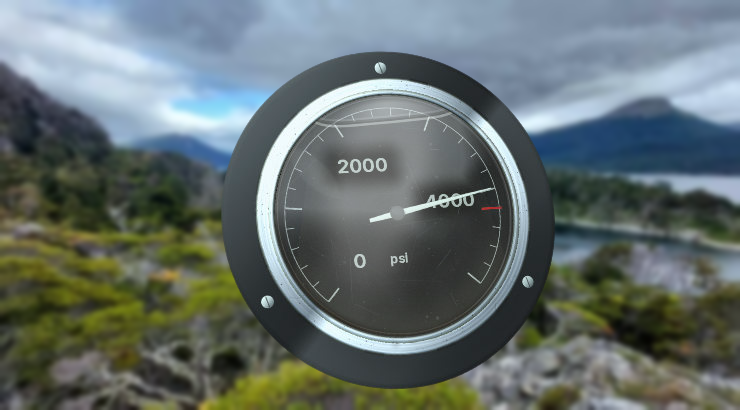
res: 4000; psi
